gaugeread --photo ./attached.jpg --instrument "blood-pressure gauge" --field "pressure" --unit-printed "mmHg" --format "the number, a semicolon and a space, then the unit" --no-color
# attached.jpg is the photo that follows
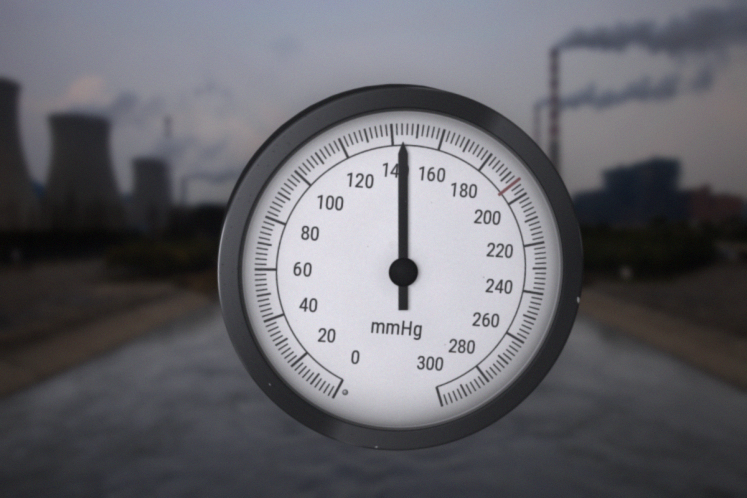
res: 144; mmHg
